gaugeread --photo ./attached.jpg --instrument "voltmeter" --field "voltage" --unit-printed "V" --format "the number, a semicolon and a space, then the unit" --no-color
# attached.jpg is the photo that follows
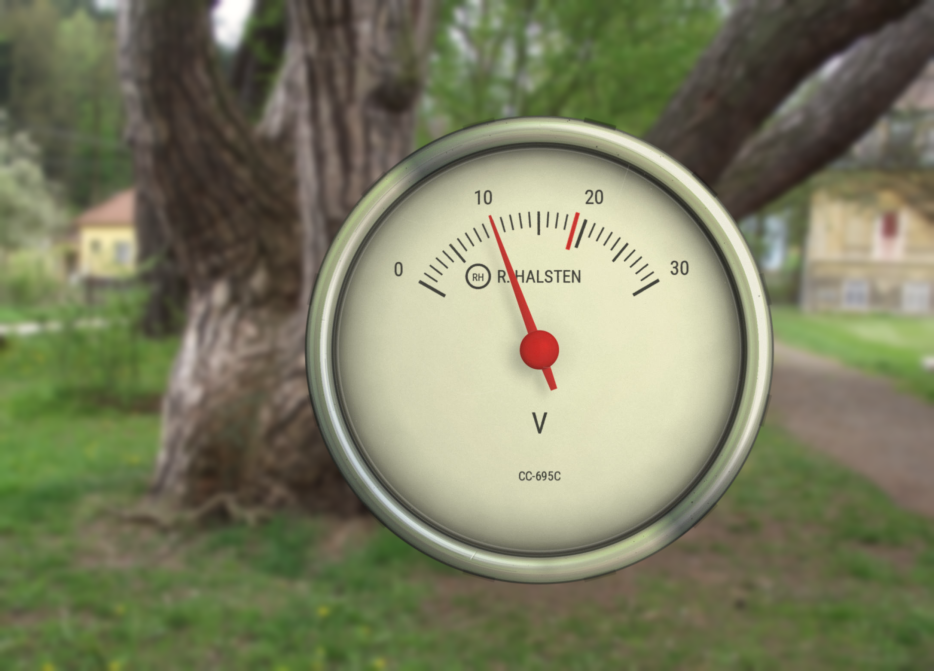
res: 10; V
